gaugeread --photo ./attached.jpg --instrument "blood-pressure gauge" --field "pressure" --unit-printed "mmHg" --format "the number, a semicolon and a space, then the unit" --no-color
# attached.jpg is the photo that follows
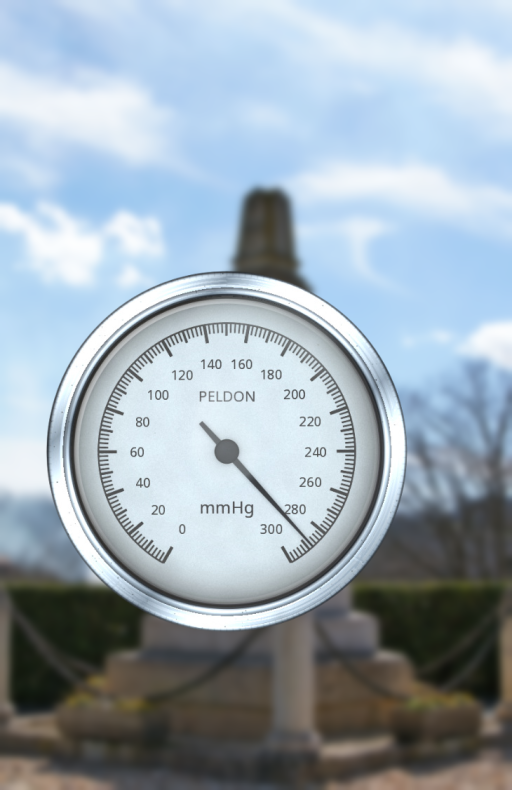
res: 288; mmHg
